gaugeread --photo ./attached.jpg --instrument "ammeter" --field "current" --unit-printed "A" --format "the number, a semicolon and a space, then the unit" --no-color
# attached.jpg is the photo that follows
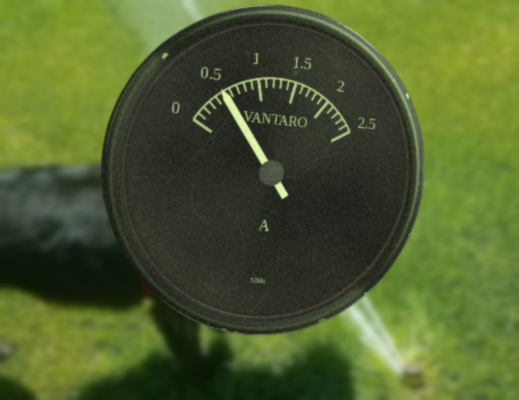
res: 0.5; A
